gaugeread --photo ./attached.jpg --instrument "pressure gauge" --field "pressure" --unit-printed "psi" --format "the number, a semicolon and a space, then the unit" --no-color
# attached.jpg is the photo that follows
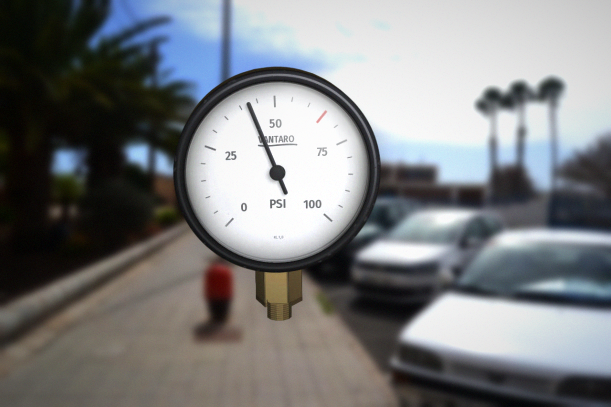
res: 42.5; psi
